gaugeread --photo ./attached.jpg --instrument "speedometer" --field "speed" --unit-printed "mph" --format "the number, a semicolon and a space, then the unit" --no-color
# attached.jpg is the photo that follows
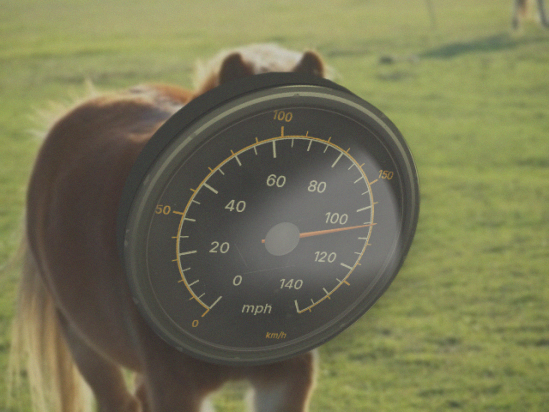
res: 105; mph
